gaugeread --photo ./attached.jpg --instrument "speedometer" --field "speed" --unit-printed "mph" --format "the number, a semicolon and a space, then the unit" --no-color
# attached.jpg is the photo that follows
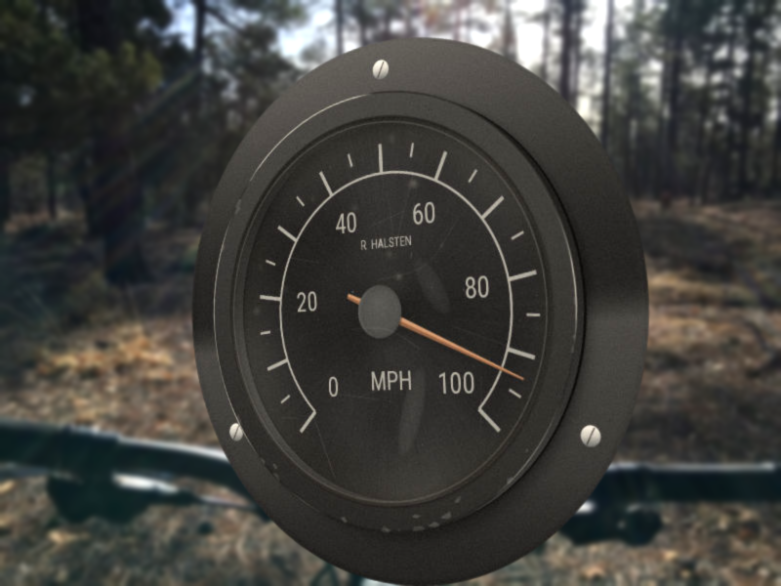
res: 92.5; mph
